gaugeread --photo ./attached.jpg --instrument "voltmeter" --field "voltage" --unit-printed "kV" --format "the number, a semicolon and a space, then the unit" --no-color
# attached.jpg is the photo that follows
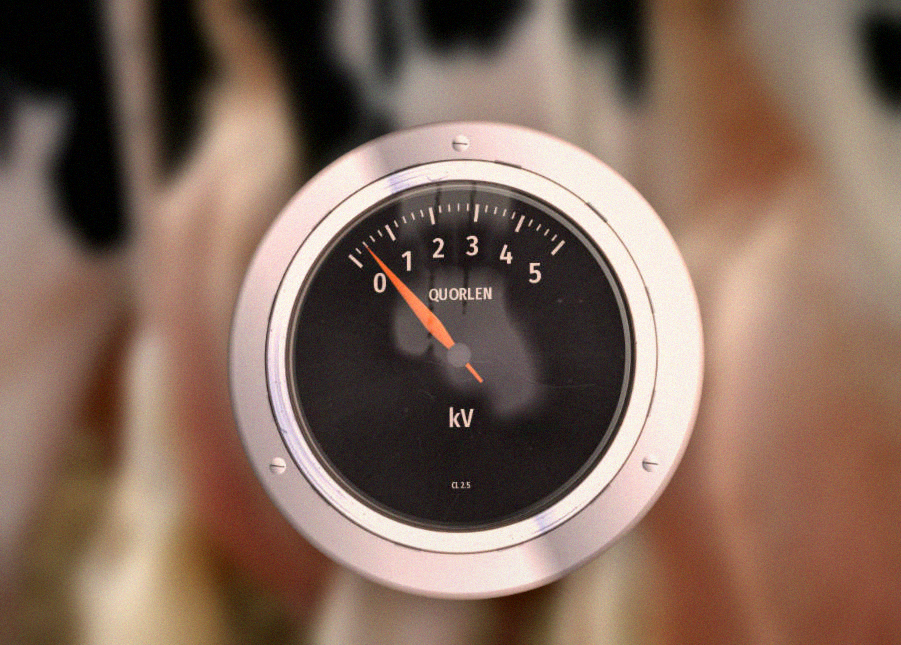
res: 0.4; kV
